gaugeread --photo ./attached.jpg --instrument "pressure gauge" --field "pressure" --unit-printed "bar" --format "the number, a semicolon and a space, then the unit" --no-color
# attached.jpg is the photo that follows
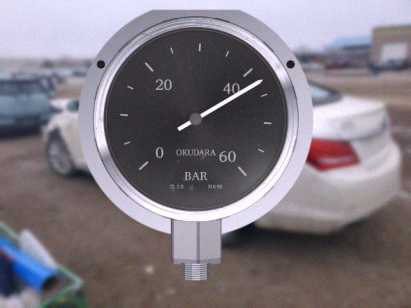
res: 42.5; bar
